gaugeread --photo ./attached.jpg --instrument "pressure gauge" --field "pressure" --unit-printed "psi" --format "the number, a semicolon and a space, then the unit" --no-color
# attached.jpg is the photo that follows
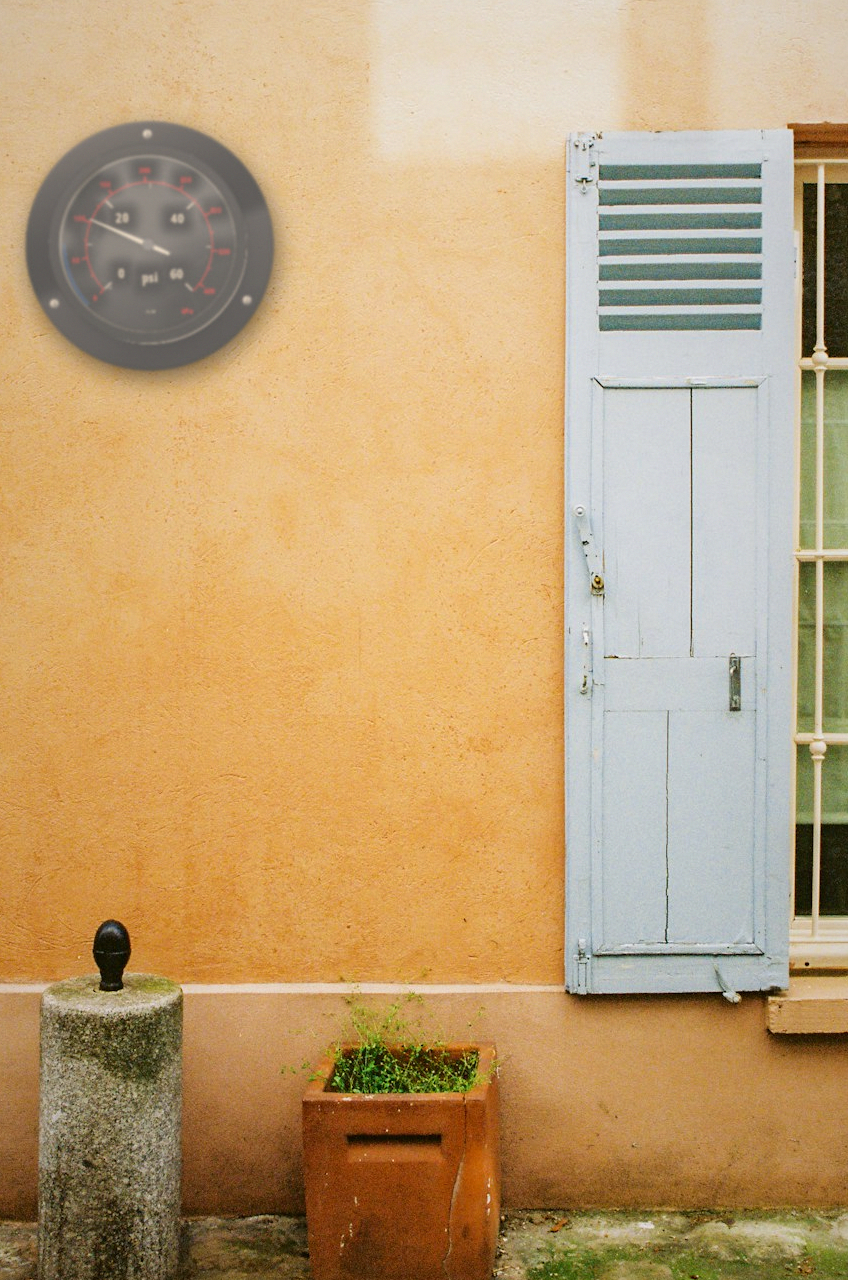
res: 15; psi
